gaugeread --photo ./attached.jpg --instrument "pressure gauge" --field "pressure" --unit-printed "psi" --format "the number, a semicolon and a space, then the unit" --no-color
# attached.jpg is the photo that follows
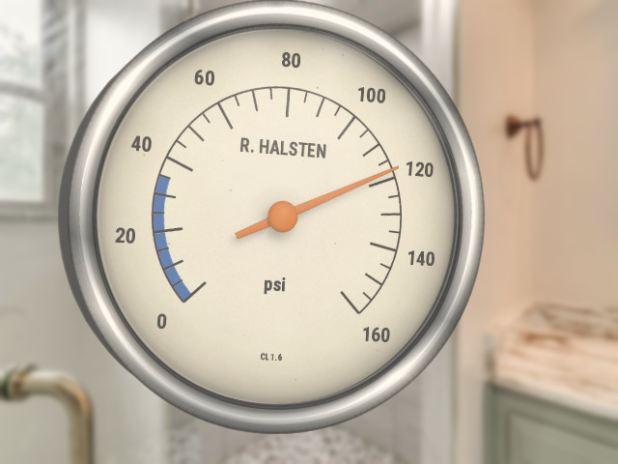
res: 117.5; psi
